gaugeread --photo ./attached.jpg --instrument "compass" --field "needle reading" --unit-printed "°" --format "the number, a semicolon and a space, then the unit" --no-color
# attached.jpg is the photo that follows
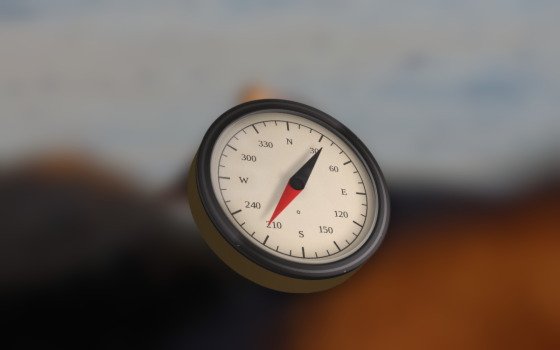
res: 215; °
